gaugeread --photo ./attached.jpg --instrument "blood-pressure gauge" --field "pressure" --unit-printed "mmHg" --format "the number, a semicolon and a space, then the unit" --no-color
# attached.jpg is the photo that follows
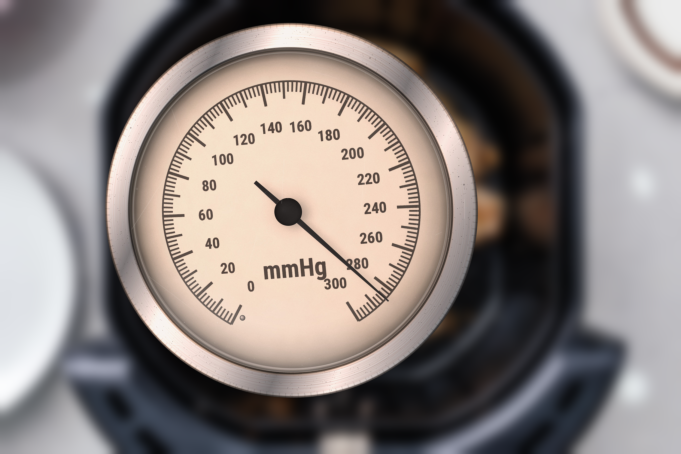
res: 284; mmHg
